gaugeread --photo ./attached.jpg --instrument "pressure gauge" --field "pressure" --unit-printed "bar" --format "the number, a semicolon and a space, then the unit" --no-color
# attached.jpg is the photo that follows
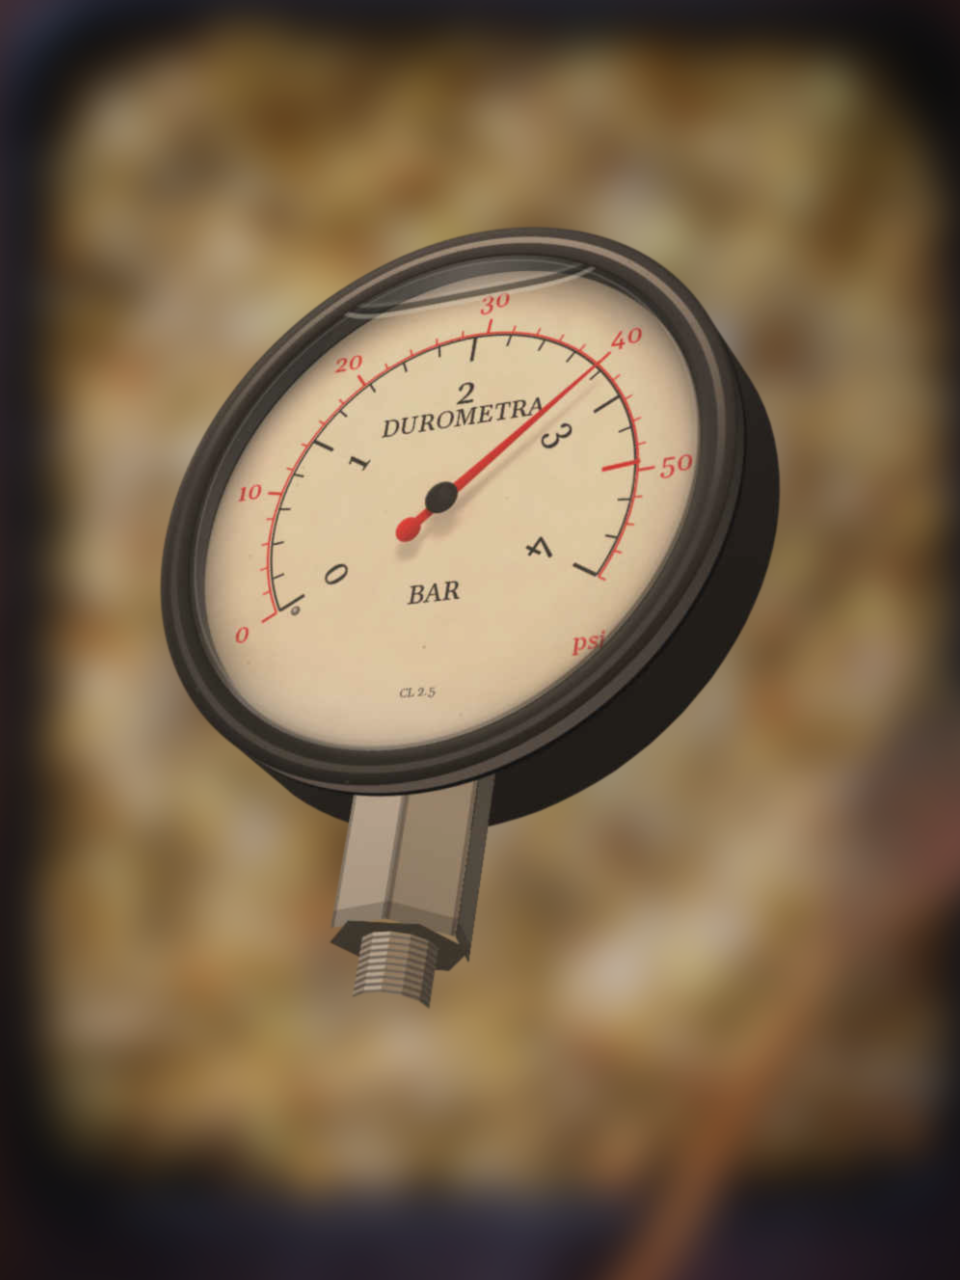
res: 2.8; bar
